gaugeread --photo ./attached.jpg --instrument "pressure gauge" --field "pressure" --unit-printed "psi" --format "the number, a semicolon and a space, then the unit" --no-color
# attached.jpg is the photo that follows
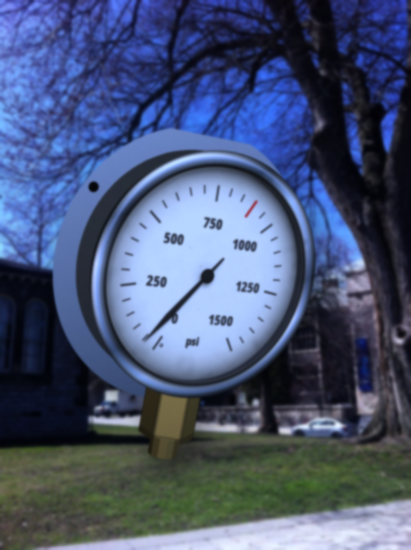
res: 50; psi
